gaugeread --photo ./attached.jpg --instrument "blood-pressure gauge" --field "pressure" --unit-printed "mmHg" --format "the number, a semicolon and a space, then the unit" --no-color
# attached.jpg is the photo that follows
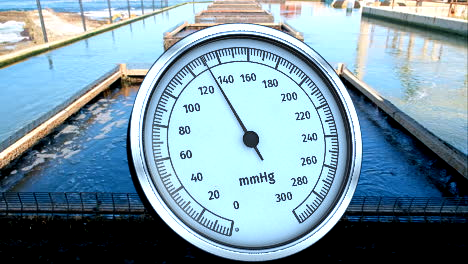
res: 130; mmHg
